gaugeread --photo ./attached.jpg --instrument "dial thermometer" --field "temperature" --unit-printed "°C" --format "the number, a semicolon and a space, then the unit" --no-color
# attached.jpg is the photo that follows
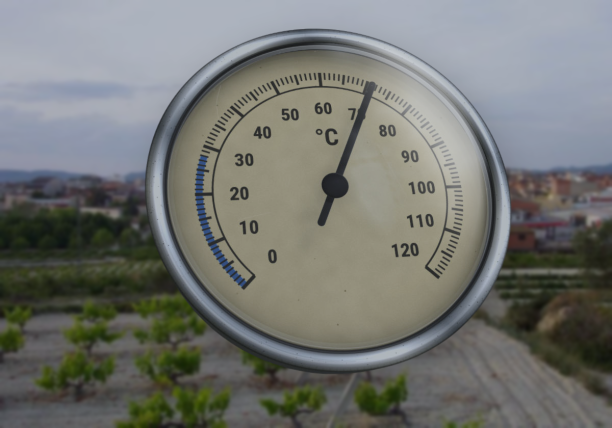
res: 71; °C
